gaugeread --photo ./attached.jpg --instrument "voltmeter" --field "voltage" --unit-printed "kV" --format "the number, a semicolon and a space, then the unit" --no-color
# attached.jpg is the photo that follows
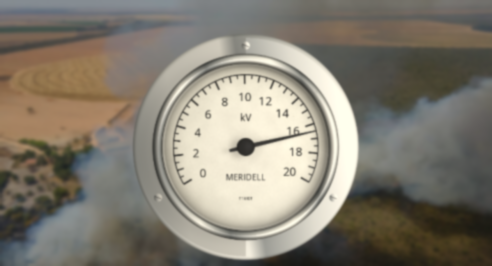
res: 16.5; kV
